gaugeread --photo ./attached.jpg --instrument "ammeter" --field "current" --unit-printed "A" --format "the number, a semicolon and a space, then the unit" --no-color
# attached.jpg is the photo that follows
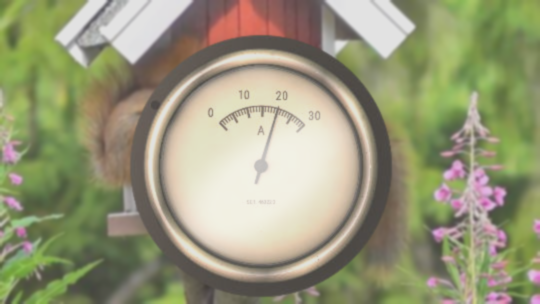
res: 20; A
